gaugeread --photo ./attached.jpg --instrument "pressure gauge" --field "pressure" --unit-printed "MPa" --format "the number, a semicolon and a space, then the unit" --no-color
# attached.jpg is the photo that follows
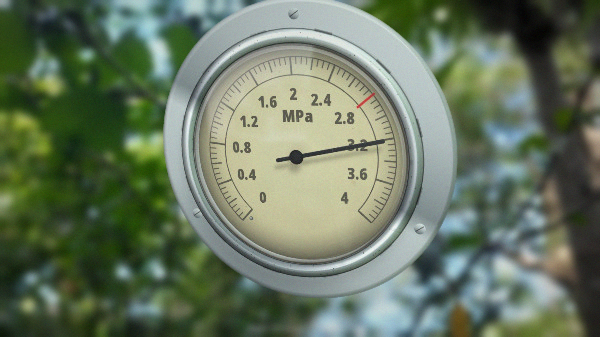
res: 3.2; MPa
